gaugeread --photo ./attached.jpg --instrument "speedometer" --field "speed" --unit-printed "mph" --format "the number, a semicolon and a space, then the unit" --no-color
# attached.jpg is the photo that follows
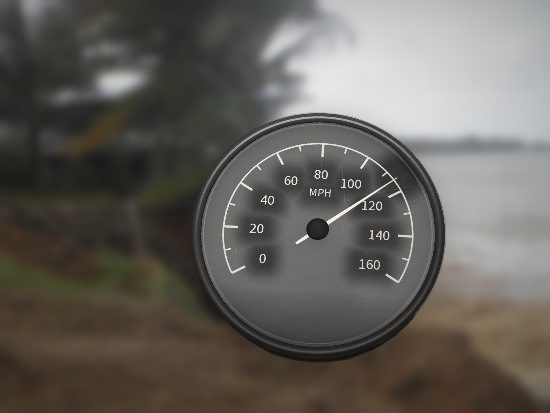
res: 115; mph
